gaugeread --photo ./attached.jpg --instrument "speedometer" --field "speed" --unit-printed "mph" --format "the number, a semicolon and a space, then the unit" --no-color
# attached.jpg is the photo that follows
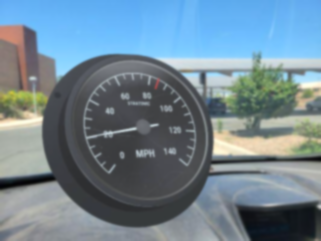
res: 20; mph
